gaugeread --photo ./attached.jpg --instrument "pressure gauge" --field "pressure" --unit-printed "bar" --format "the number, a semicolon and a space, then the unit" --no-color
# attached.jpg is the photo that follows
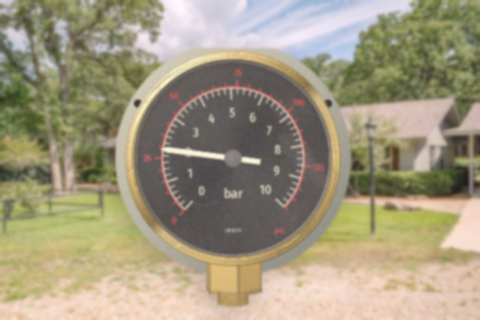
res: 2; bar
